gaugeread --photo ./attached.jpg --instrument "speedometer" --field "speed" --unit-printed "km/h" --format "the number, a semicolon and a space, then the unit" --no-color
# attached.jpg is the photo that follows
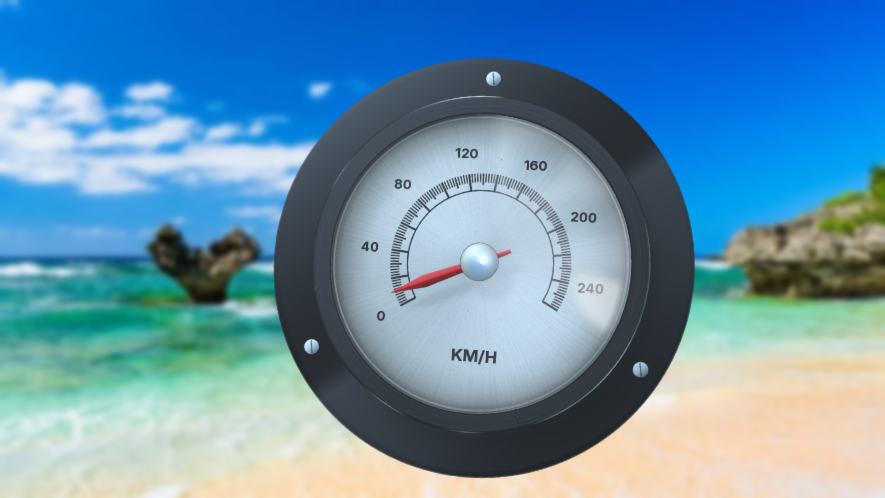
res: 10; km/h
